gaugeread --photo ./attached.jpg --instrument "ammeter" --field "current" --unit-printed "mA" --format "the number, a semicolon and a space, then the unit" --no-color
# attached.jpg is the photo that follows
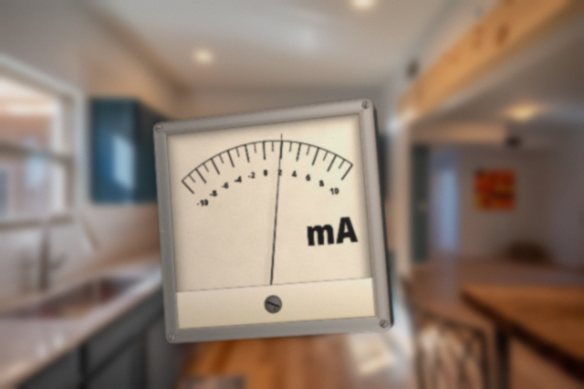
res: 2; mA
